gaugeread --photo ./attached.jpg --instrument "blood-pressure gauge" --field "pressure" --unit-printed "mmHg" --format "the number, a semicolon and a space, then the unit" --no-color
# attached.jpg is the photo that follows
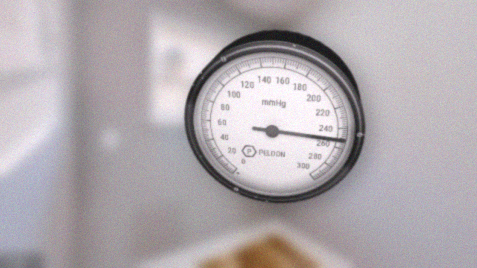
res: 250; mmHg
